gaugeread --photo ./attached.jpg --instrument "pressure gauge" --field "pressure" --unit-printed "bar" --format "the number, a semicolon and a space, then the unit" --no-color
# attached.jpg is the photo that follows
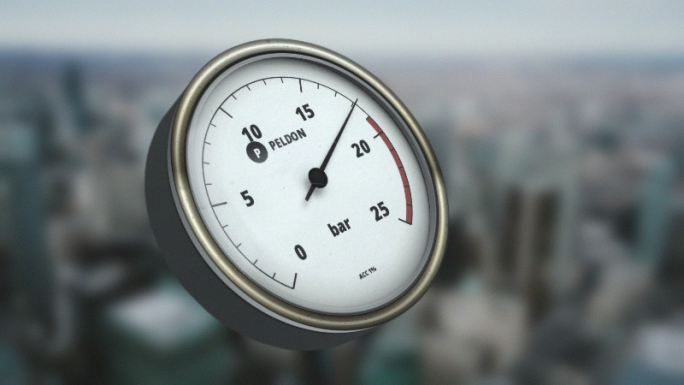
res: 18; bar
